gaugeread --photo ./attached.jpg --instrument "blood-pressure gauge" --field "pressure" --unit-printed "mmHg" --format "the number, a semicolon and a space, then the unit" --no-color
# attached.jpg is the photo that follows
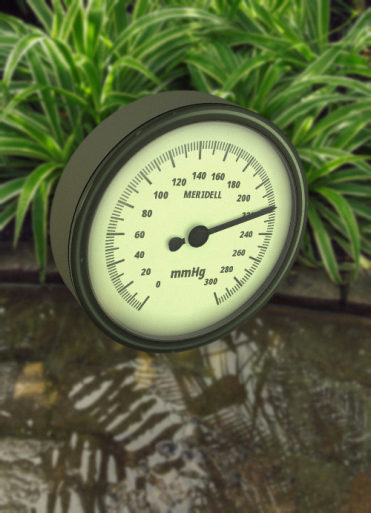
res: 220; mmHg
